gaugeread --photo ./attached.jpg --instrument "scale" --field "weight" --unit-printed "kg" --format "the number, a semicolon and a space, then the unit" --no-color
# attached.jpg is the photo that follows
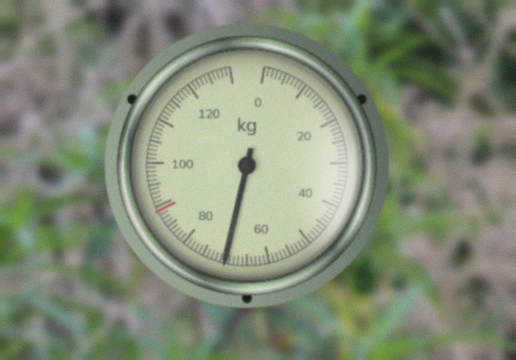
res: 70; kg
